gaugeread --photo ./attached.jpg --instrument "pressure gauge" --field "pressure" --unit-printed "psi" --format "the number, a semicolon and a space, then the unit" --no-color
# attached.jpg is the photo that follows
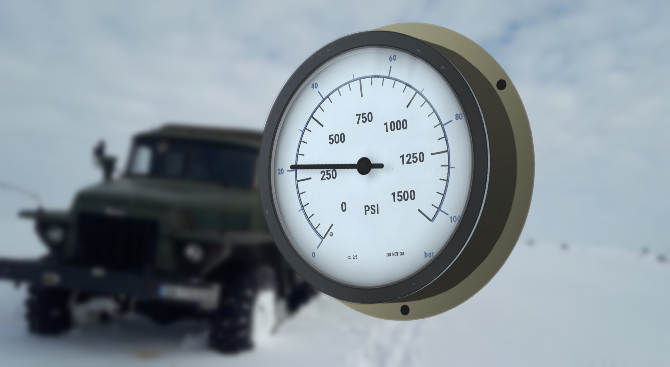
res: 300; psi
